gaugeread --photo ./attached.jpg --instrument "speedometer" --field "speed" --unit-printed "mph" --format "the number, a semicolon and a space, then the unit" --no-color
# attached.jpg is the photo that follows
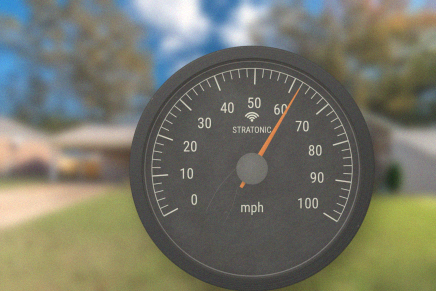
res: 62; mph
